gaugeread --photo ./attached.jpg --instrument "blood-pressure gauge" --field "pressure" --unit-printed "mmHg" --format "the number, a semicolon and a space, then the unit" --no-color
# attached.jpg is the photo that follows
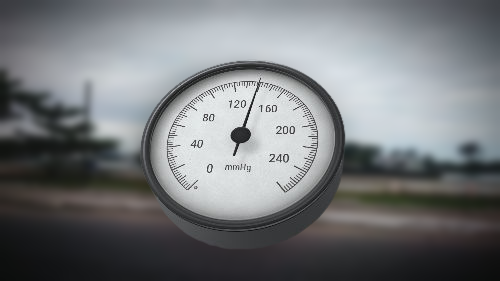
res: 140; mmHg
